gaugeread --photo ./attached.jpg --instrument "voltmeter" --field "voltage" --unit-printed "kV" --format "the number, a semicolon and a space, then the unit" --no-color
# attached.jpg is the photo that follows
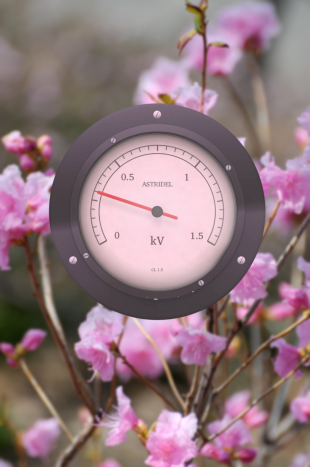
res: 0.3; kV
